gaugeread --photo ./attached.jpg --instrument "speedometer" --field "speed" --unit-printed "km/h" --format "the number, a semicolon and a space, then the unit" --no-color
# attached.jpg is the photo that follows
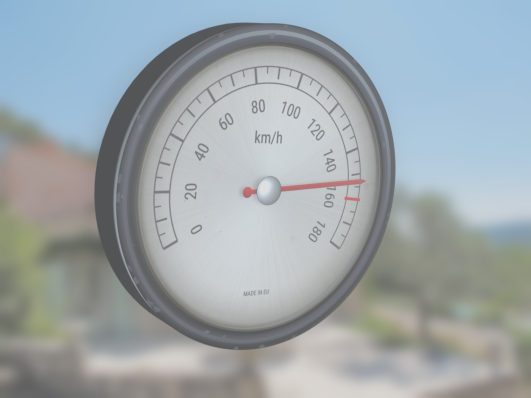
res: 152.5; km/h
